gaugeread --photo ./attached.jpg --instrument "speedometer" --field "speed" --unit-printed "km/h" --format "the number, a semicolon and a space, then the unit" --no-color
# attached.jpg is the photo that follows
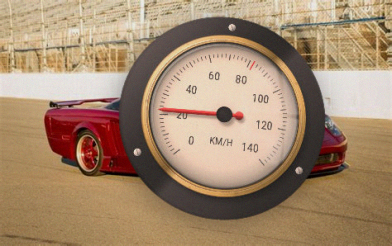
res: 22; km/h
